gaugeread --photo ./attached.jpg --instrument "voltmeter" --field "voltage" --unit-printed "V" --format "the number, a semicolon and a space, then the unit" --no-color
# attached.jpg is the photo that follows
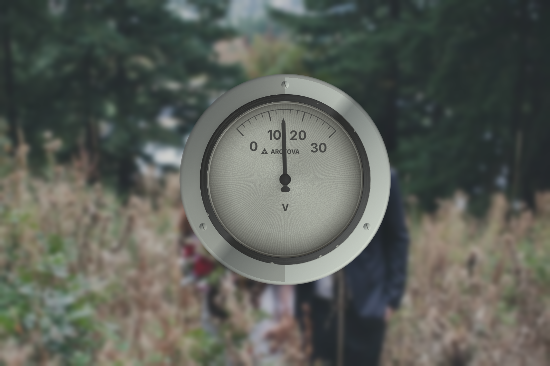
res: 14; V
